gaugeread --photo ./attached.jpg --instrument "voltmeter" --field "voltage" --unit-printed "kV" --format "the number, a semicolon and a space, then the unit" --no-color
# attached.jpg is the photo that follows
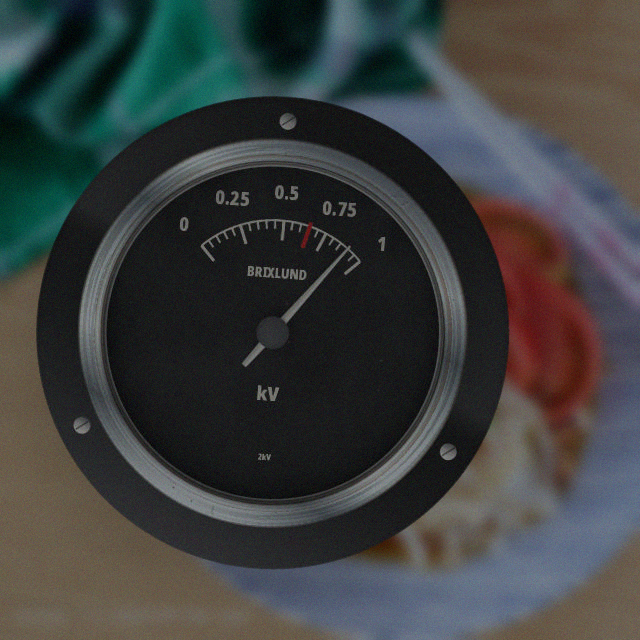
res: 0.9; kV
